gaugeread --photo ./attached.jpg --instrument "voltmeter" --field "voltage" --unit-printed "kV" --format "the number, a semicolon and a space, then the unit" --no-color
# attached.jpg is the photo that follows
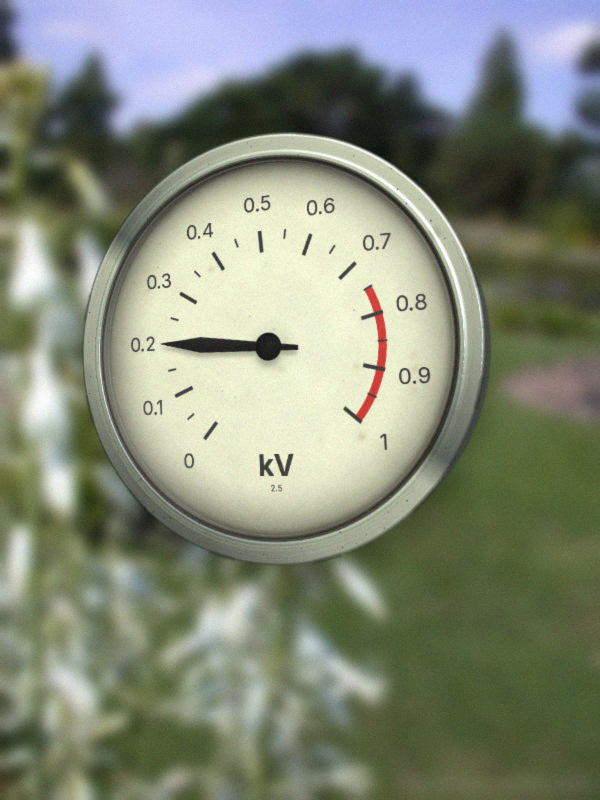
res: 0.2; kV
